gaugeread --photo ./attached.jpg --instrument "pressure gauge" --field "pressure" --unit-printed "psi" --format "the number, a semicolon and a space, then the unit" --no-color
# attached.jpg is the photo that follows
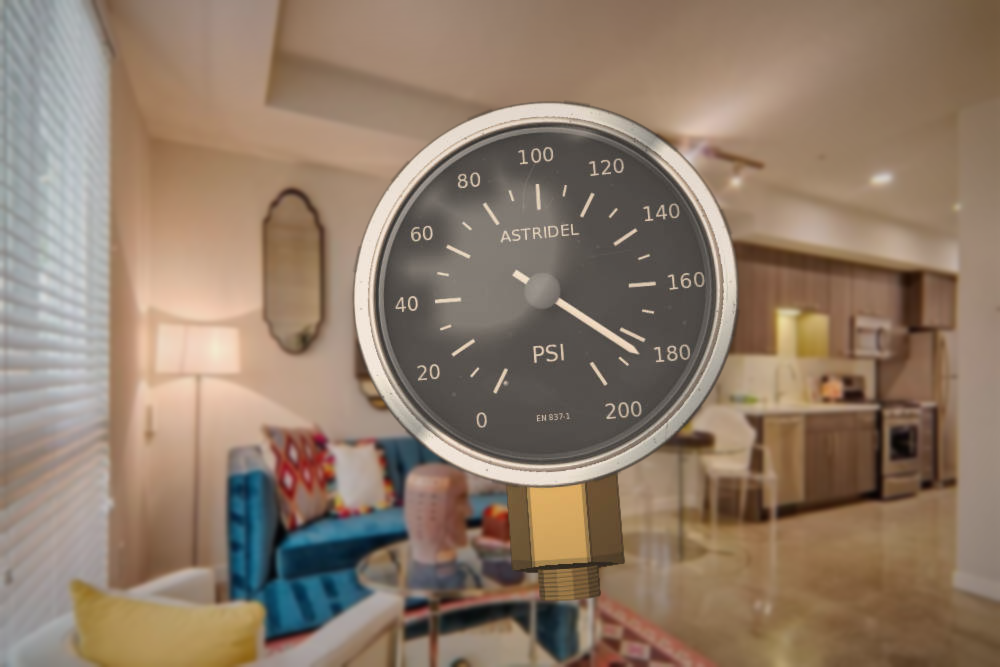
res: 185; psi
